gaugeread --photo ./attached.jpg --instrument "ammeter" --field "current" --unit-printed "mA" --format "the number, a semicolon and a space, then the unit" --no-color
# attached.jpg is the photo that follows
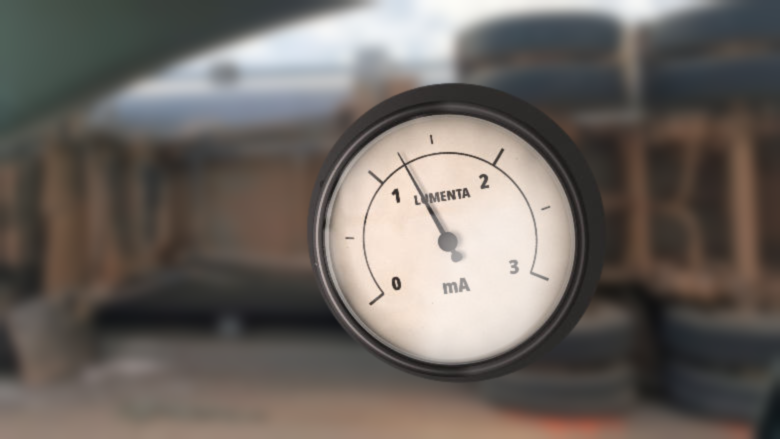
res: 1.25; mA
